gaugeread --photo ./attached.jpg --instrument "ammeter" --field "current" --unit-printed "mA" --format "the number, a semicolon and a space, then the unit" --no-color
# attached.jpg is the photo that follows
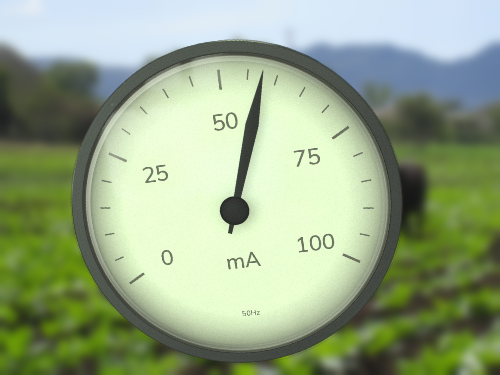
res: 57.5; mA
